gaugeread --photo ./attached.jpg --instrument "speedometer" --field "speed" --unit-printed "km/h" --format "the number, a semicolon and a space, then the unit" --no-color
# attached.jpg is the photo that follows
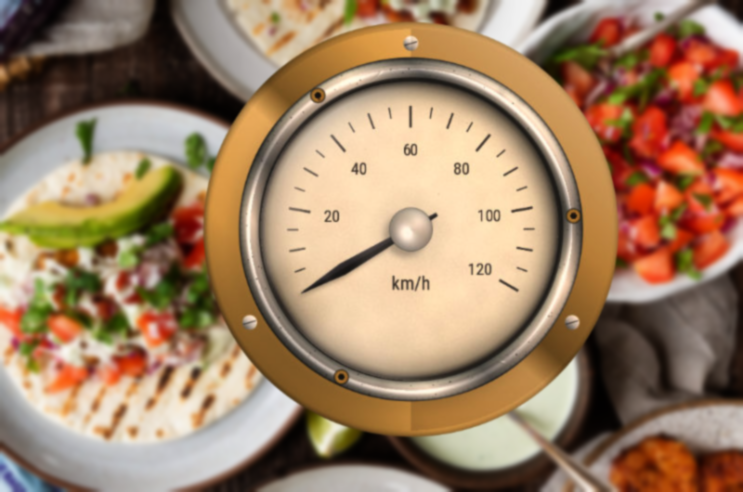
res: 0; km/h
